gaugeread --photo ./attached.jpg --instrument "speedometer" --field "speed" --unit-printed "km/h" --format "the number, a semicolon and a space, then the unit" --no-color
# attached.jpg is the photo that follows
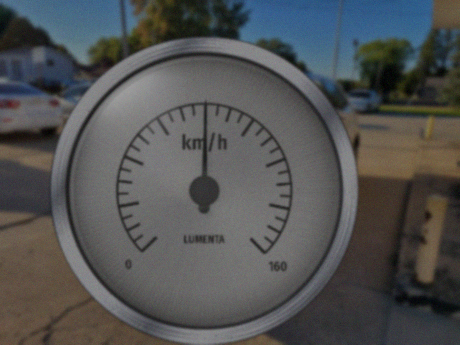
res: 80; km/h
